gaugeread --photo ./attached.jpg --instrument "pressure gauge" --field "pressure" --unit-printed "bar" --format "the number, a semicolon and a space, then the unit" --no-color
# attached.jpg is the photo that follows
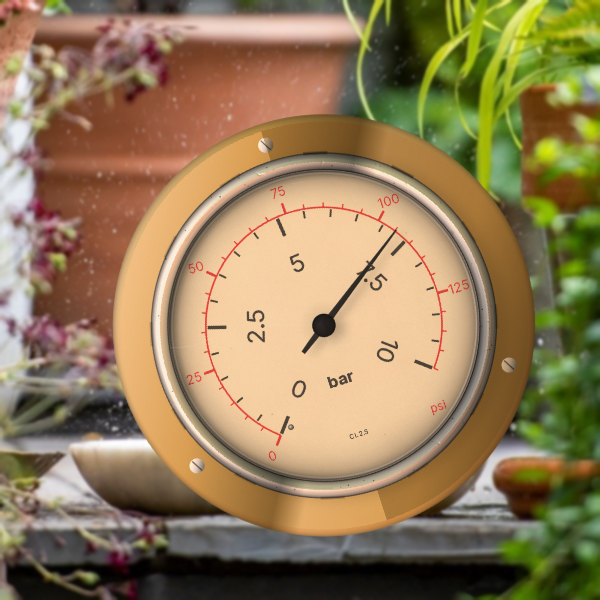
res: 7.25; bar
